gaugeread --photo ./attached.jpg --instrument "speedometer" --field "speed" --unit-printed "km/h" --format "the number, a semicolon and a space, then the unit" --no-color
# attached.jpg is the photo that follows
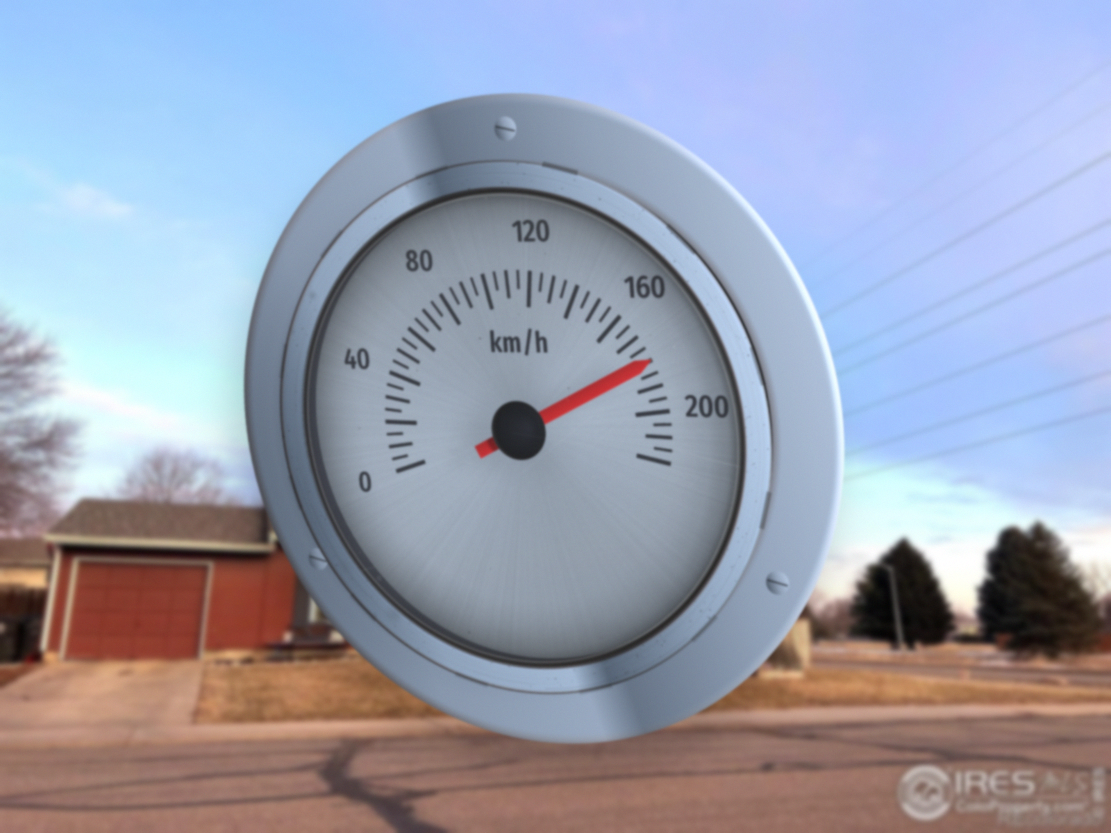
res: 180; km/h
